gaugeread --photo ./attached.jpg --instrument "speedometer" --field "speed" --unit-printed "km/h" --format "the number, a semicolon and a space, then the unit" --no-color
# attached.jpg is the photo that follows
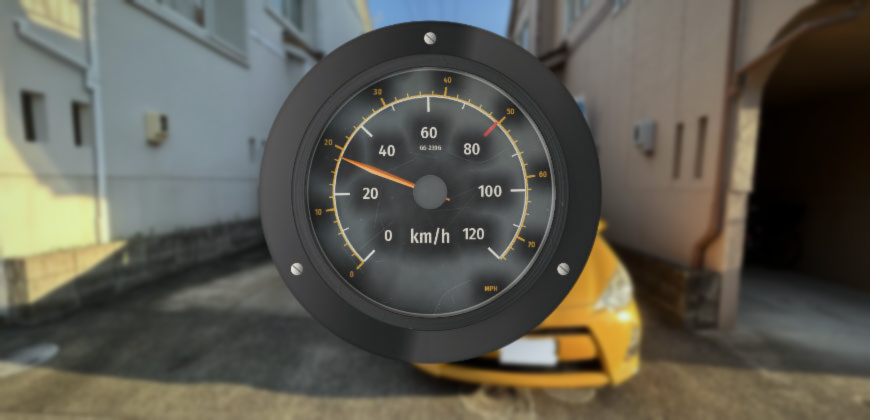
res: 30; km/h
